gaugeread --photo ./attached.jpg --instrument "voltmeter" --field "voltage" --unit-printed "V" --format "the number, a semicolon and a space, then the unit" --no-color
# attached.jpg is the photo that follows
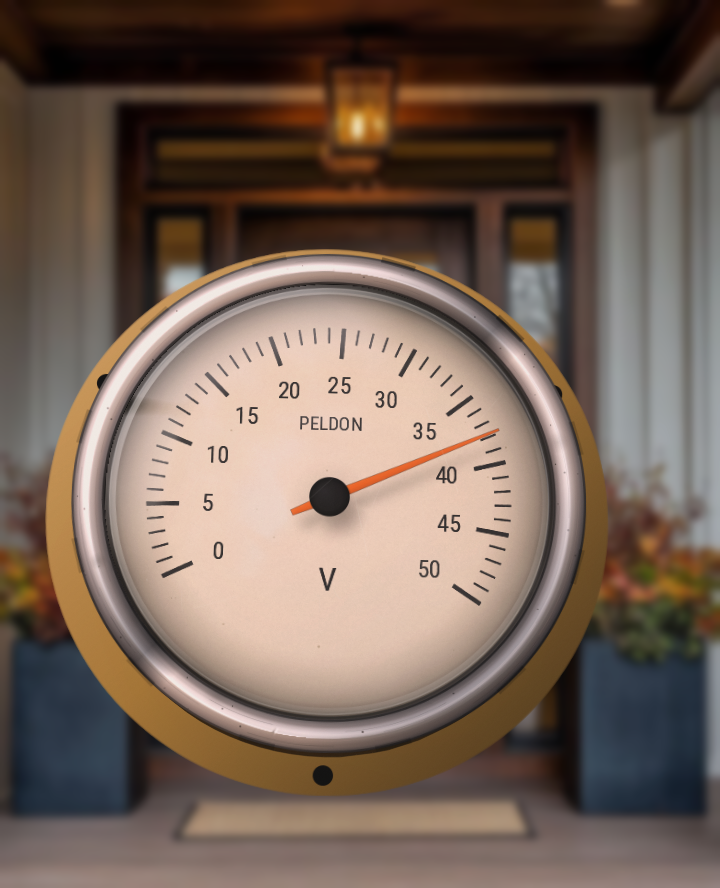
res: 38; V
